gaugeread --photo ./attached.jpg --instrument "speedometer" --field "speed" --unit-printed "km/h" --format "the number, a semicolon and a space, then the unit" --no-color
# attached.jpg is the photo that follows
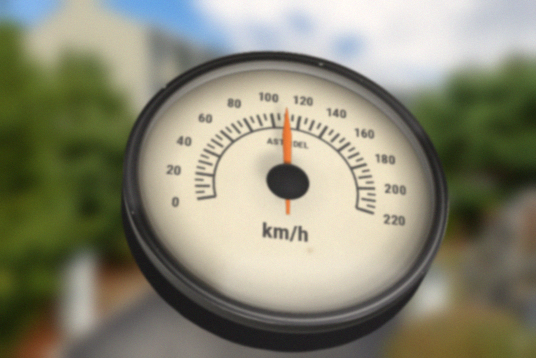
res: 110; km/h
